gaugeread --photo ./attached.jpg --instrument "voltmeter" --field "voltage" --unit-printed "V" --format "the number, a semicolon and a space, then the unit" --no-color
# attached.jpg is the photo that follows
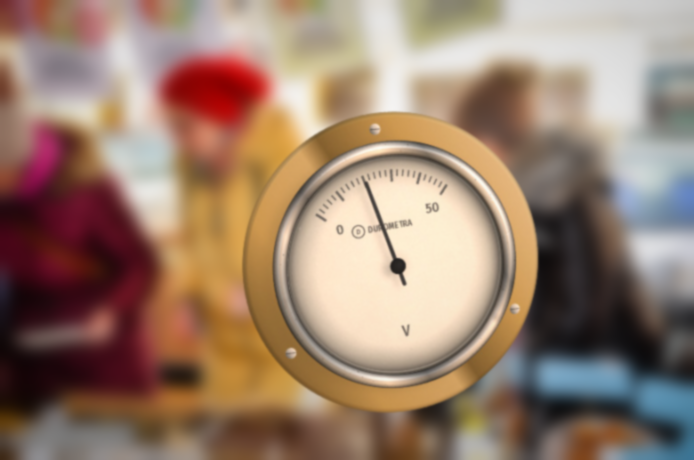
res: 20; V
